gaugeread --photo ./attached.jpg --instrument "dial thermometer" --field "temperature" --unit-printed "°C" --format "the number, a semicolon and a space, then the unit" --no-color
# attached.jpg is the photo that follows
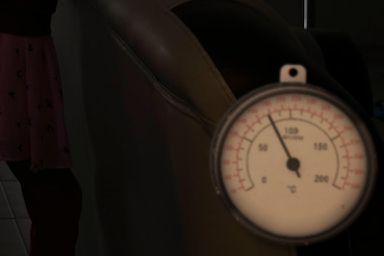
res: 80; °C
